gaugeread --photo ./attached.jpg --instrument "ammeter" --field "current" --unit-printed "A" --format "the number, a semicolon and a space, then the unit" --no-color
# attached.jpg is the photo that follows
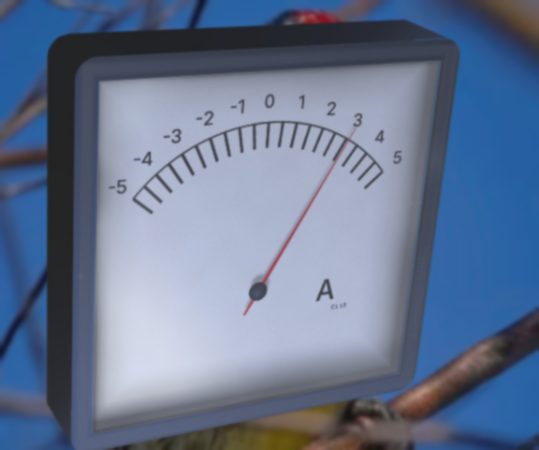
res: 3; A
